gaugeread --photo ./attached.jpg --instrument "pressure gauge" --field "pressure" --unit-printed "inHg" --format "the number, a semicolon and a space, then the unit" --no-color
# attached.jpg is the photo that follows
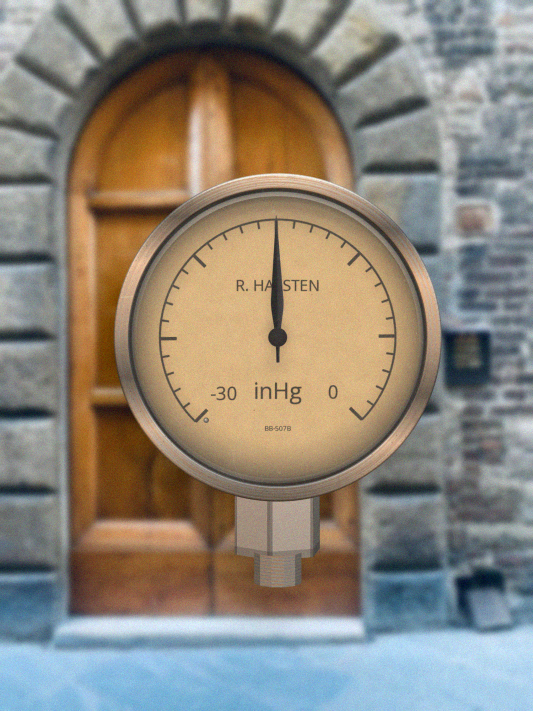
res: -15; inHg
